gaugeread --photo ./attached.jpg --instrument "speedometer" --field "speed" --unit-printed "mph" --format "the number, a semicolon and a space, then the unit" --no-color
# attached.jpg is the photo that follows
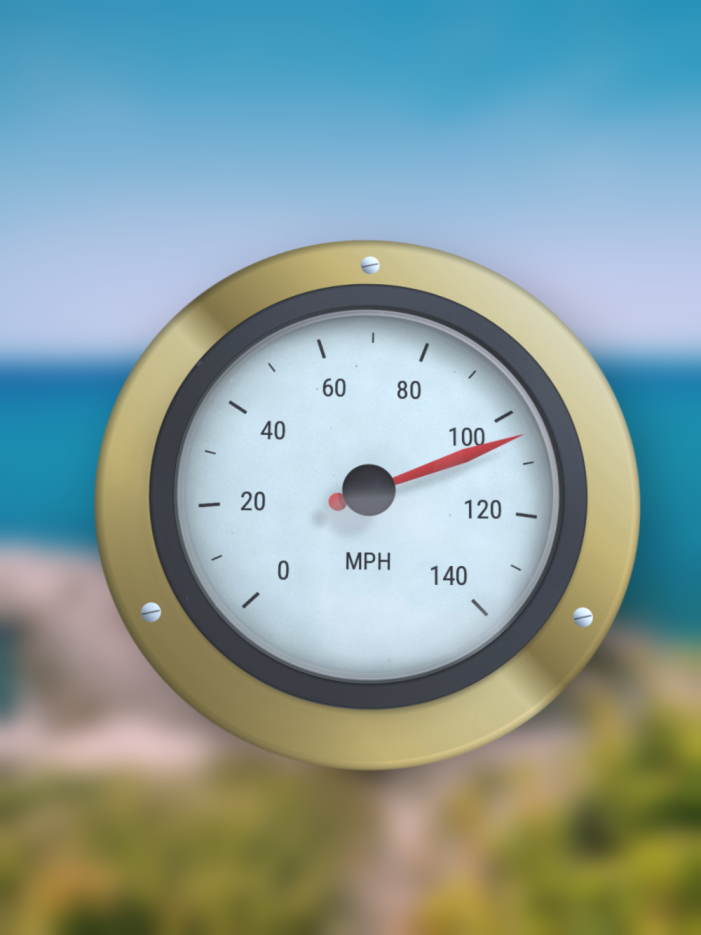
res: 105; mph
